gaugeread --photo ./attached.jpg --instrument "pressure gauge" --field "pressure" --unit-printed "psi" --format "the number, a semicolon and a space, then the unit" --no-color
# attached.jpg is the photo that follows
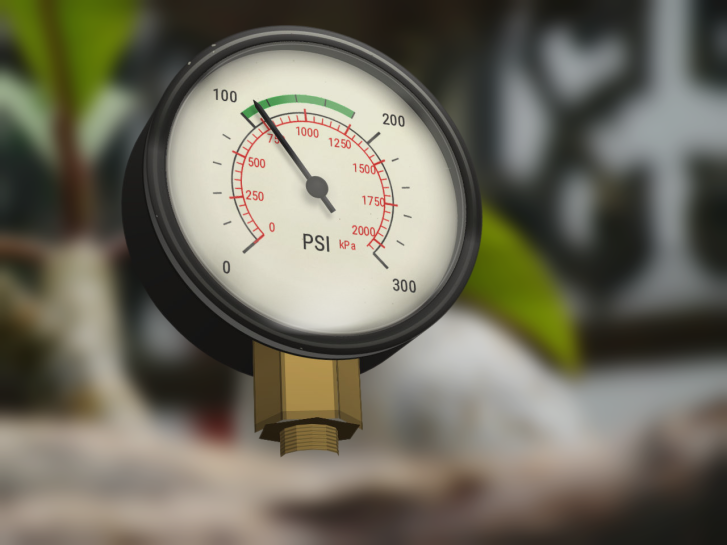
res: 110; psi
